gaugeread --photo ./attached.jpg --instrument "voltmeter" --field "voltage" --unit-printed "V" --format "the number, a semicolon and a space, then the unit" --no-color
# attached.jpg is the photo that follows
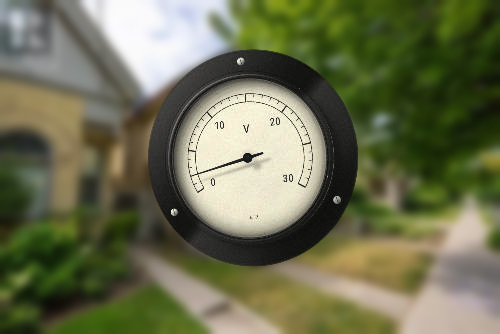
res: 2; V
